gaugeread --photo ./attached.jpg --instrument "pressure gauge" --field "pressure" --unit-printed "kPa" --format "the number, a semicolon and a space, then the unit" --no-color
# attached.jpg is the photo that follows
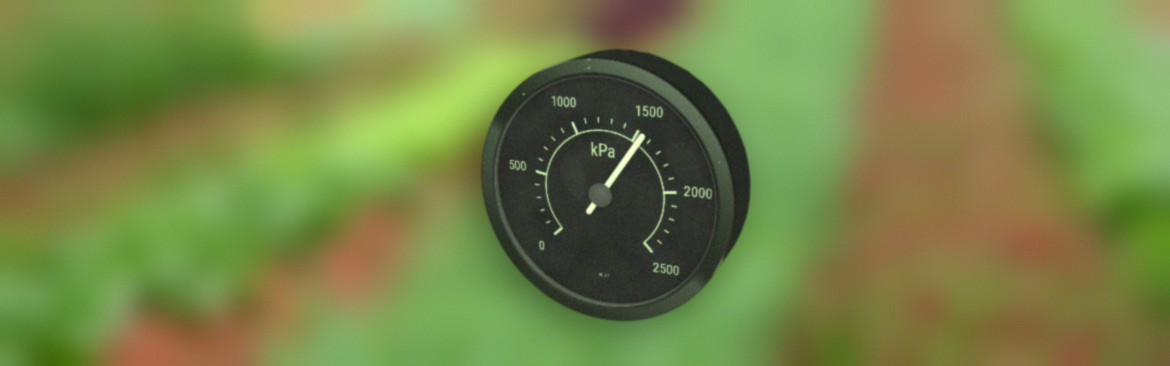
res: 1550; kPa
